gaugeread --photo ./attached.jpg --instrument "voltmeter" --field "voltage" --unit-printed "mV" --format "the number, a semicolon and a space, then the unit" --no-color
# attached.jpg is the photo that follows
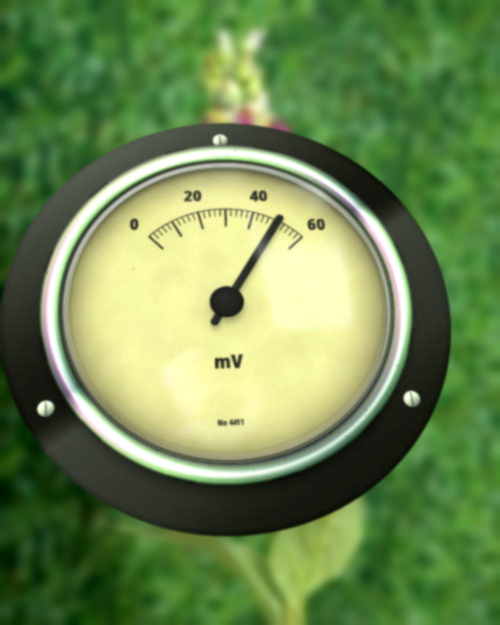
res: 50; mV
